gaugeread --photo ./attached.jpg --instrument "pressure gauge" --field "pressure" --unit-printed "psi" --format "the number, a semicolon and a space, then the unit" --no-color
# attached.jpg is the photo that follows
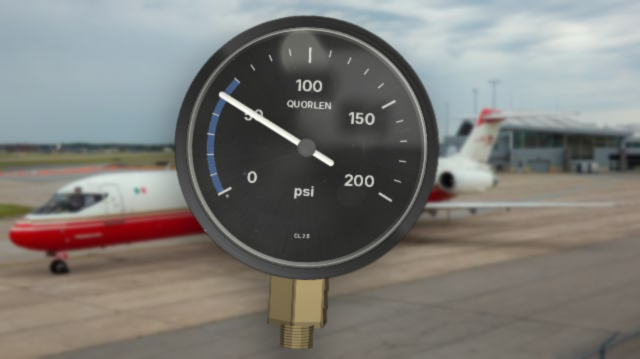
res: 50; psi
